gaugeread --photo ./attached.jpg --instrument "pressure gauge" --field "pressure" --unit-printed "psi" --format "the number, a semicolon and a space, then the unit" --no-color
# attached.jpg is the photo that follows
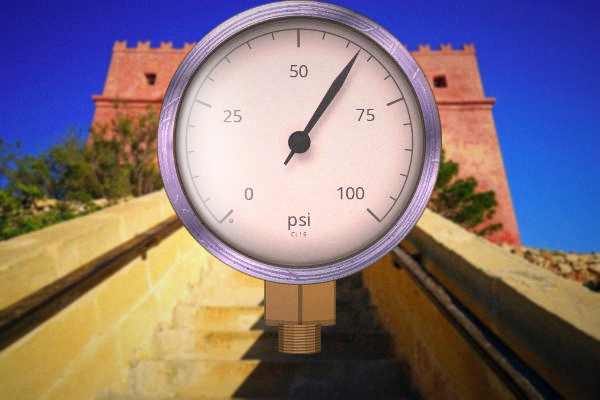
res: 62.5; psi
